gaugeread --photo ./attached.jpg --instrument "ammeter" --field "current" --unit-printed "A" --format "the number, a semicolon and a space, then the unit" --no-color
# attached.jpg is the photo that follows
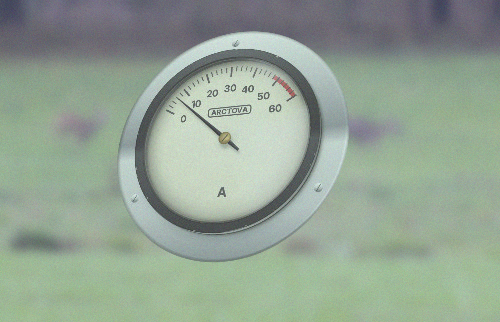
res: 6; A
